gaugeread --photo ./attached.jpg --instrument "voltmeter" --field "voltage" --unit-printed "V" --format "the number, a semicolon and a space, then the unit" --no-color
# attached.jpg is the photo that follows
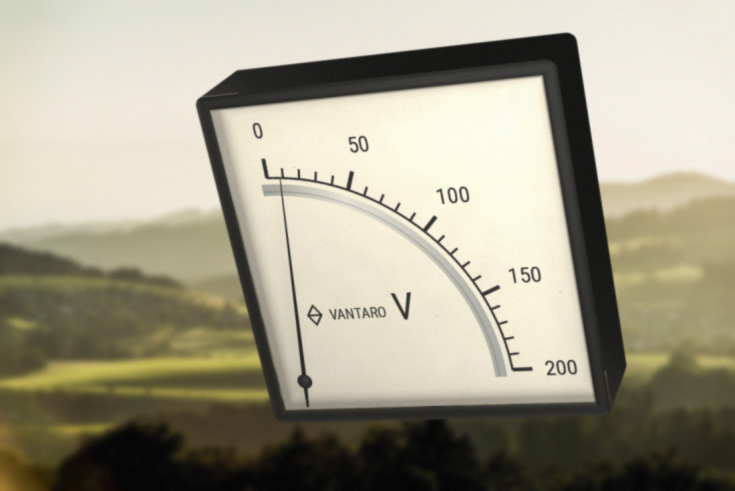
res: 10; V
